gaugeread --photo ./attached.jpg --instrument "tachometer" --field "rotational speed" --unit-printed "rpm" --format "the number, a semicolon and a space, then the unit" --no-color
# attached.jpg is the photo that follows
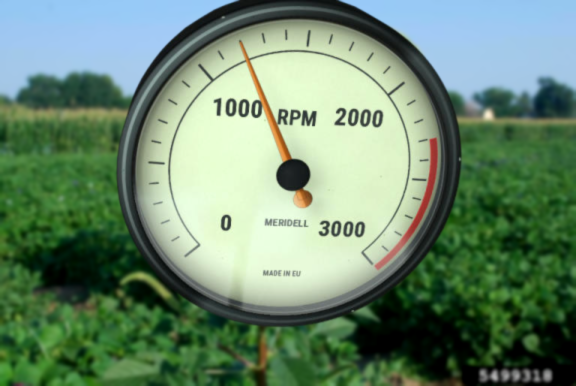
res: 1200; rpm
